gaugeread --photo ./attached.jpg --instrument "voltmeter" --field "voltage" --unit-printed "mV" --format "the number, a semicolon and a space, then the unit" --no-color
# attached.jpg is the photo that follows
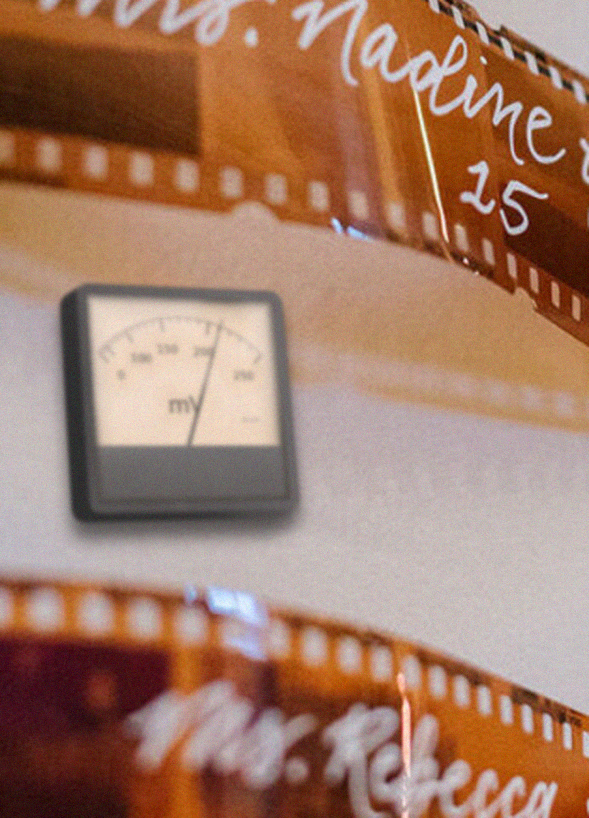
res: 210; mV
